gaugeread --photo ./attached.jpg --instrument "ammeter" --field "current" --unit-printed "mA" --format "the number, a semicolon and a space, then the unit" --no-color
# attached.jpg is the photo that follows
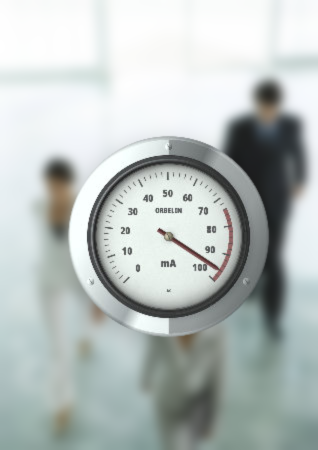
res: 96; mA
